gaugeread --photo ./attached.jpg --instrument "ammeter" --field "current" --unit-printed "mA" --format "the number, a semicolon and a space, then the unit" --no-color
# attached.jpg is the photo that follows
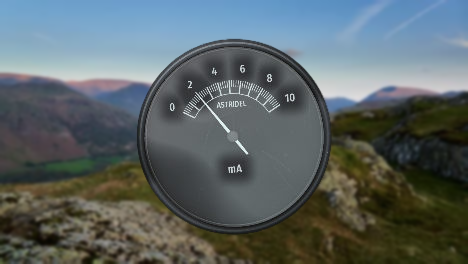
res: 2; mA
